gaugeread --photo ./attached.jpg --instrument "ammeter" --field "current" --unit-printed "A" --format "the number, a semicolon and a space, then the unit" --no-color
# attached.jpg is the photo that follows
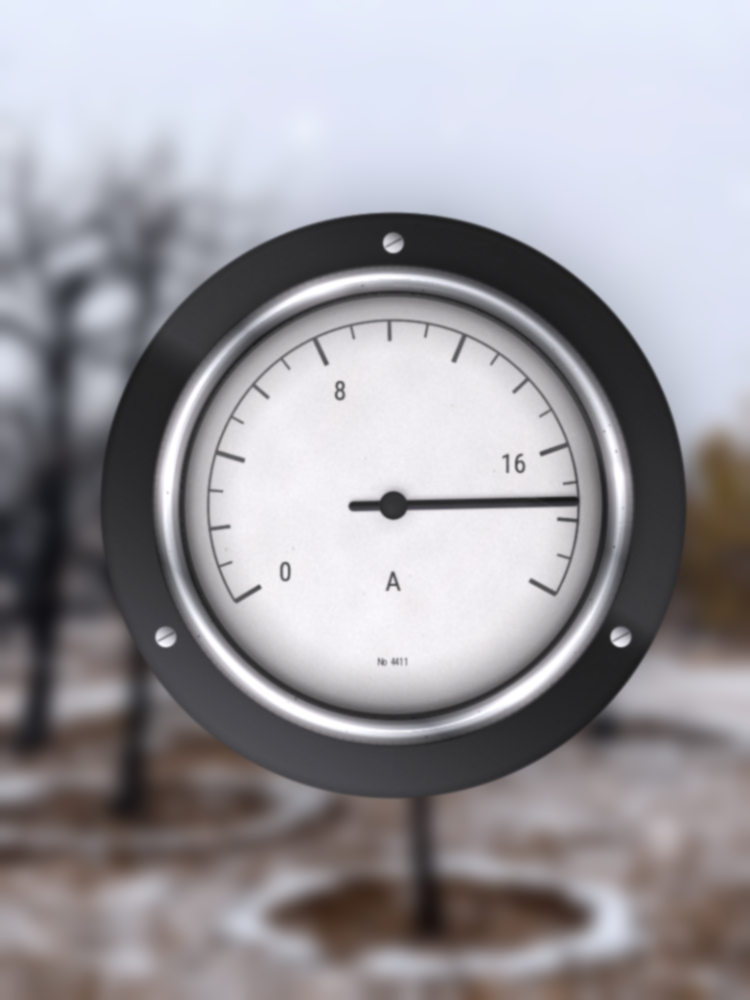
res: 17.5; A
